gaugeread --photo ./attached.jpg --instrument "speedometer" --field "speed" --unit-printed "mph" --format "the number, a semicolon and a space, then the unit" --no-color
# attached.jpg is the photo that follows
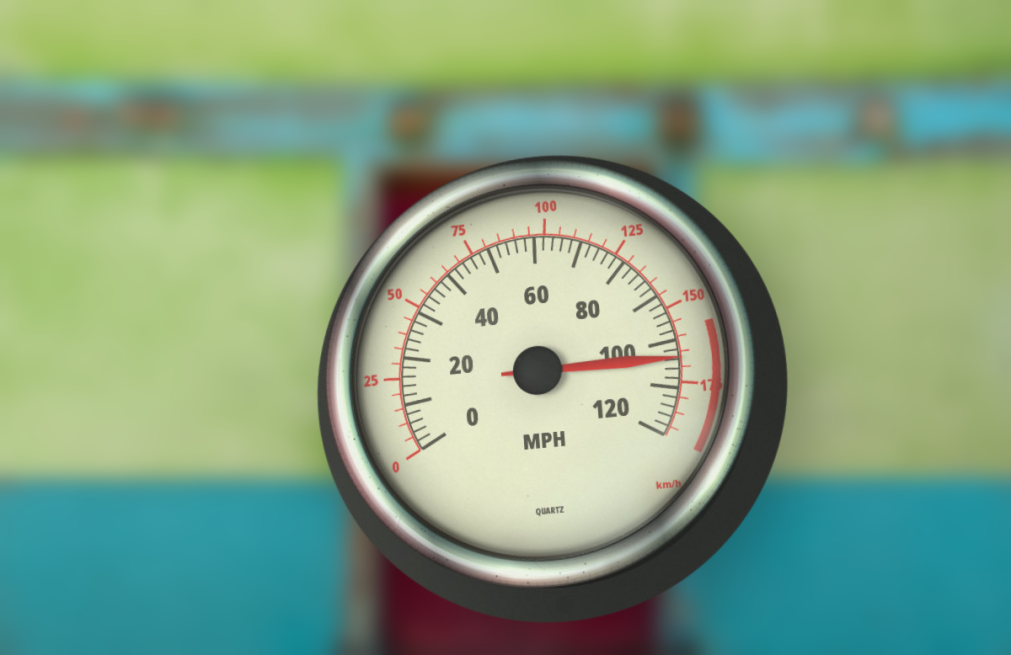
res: 104; mph
